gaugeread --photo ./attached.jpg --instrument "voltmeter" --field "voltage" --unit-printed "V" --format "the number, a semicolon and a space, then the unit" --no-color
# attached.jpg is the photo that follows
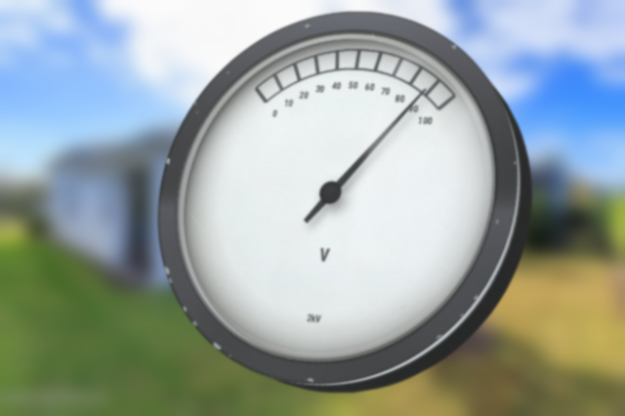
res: 90; V
